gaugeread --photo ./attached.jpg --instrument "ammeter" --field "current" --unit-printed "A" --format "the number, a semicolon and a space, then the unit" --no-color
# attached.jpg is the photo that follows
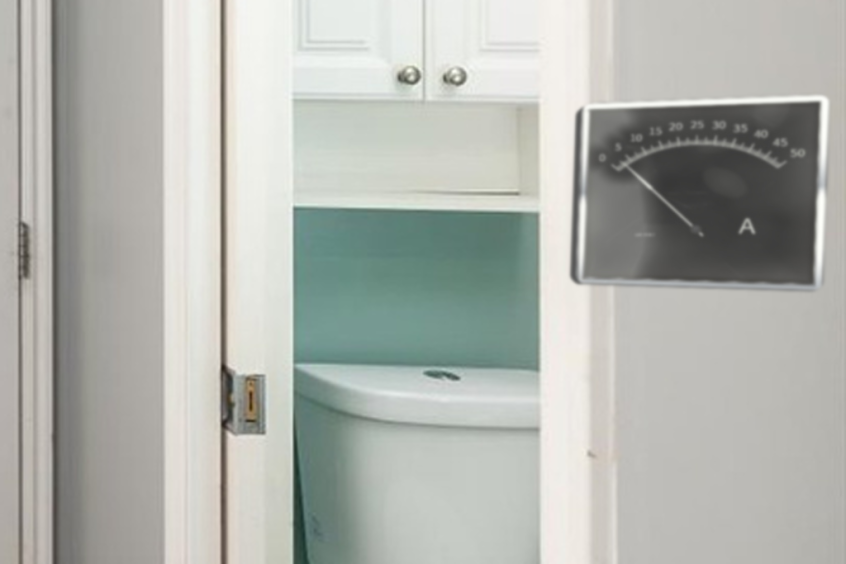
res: 2.5; A
